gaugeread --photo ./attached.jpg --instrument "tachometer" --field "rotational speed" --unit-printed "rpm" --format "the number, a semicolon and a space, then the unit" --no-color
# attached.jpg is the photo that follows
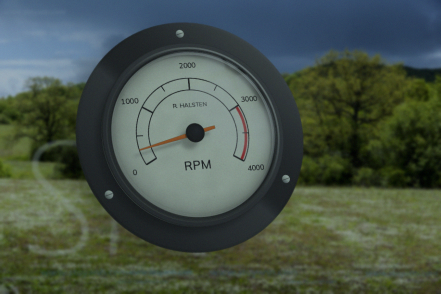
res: 250; rpm
